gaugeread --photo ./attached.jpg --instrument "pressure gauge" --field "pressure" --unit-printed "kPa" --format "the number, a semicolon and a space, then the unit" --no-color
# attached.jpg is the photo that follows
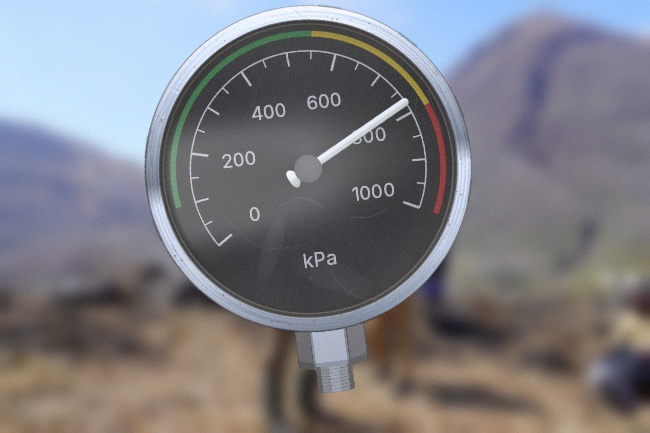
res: 775; kPa
